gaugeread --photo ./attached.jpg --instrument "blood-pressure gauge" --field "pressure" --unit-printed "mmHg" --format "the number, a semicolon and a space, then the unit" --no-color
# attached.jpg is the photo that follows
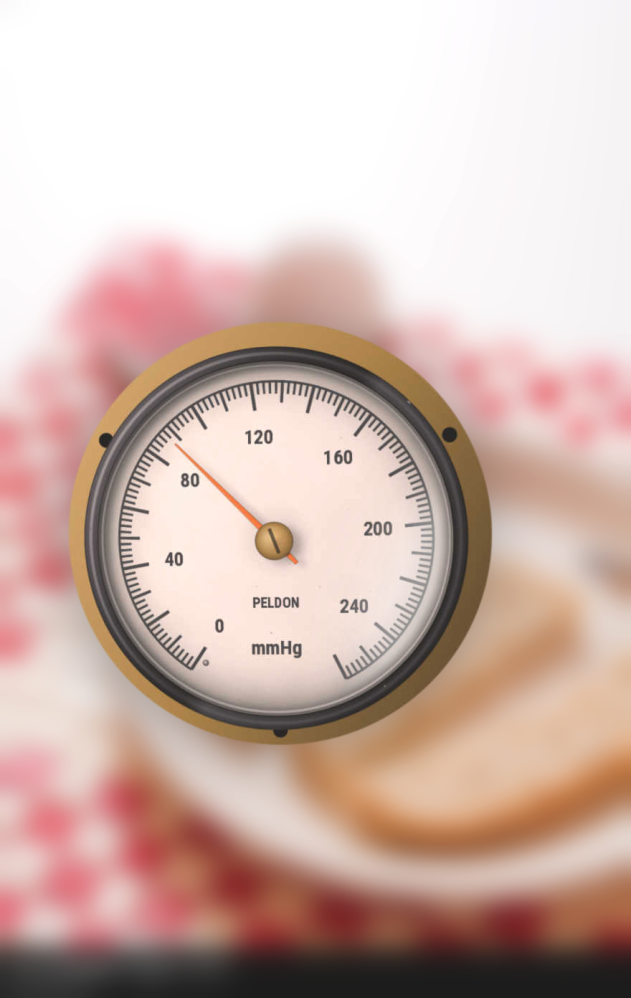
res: 88; mmHg
